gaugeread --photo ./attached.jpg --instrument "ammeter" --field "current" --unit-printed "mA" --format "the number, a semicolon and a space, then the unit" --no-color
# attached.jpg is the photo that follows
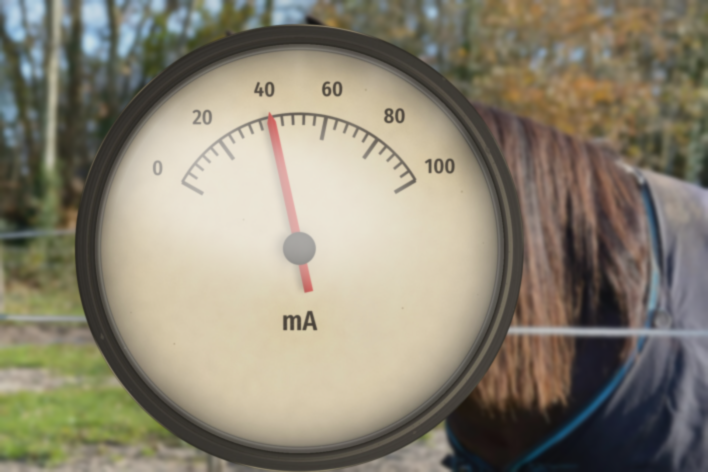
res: 40; mA
